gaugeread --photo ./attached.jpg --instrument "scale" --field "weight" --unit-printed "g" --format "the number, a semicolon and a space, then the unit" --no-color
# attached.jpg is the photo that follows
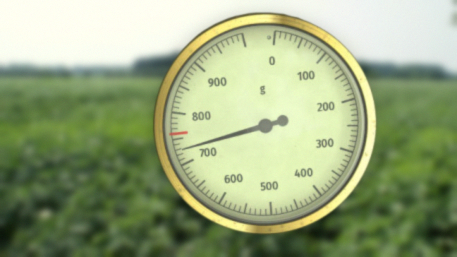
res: 730; g
